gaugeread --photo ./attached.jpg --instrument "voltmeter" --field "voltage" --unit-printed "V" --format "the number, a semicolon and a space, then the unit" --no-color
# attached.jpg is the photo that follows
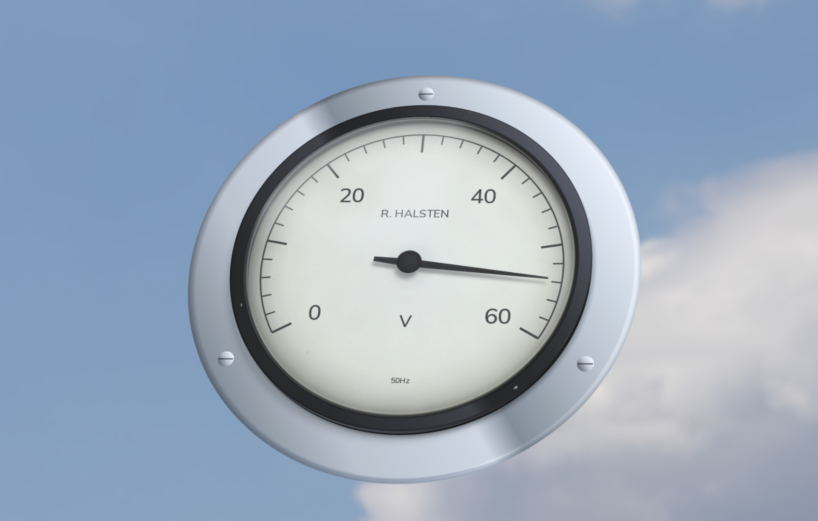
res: 54; V
